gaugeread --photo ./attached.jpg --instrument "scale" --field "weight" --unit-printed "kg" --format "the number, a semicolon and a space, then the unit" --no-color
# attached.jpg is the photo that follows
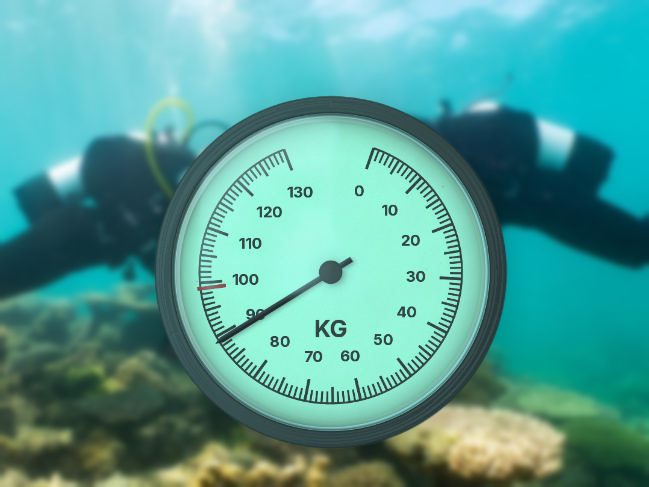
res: 89; kg
